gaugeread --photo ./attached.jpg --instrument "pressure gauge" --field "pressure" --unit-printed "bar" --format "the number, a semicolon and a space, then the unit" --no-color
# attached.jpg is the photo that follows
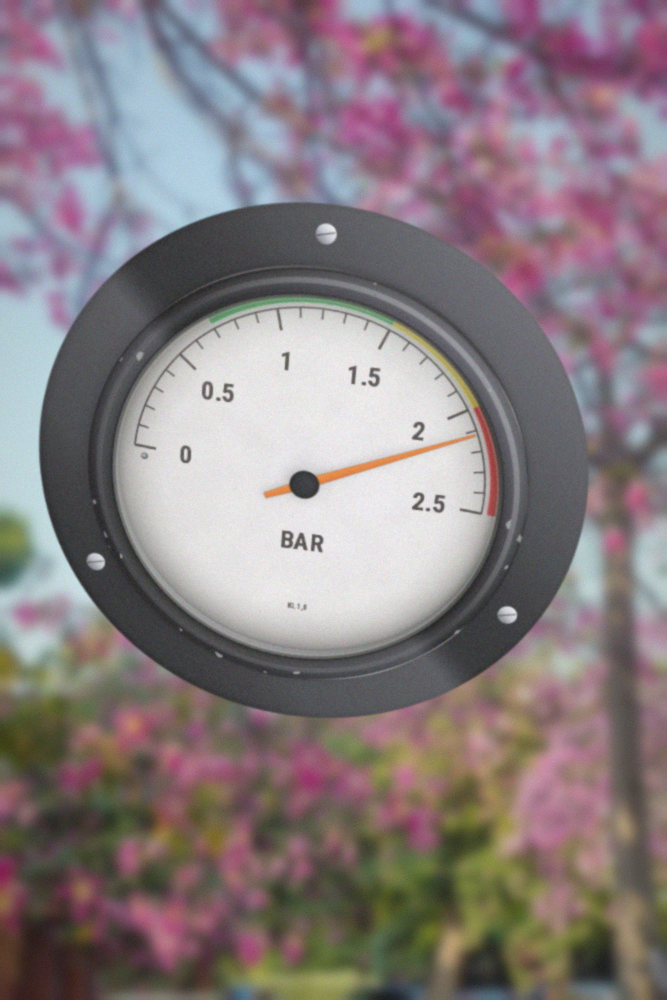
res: 2.1; bar
